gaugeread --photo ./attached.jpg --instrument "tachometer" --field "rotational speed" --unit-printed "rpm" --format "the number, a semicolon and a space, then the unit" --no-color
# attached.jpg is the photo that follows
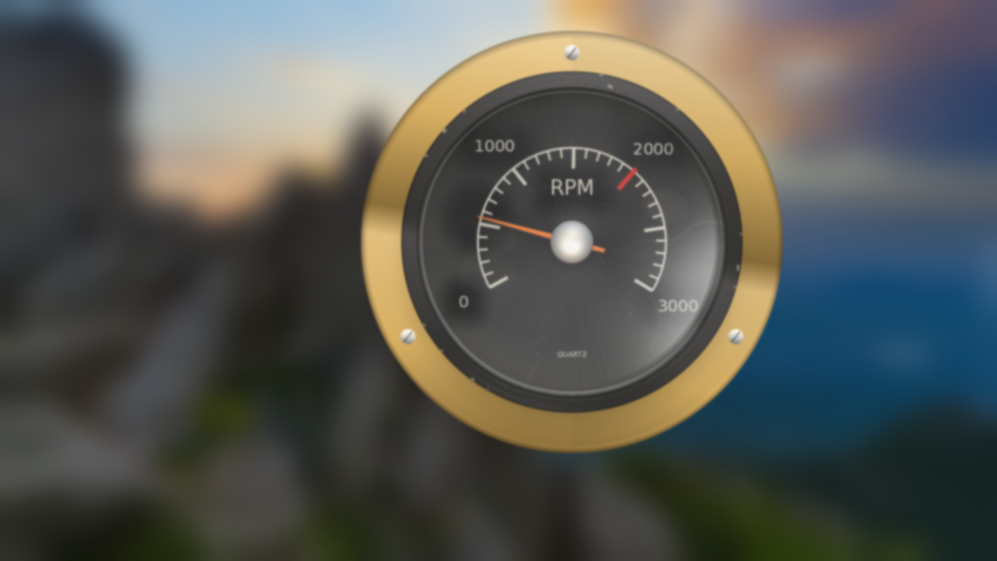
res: 550; rpm
